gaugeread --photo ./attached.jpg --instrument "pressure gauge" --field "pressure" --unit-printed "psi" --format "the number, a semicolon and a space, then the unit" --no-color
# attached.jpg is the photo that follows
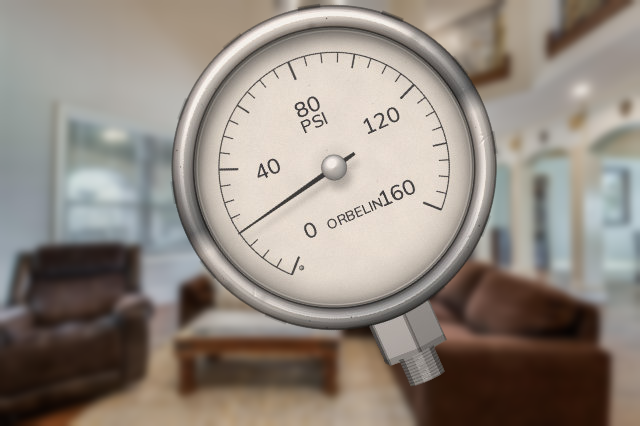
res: 20; psi
